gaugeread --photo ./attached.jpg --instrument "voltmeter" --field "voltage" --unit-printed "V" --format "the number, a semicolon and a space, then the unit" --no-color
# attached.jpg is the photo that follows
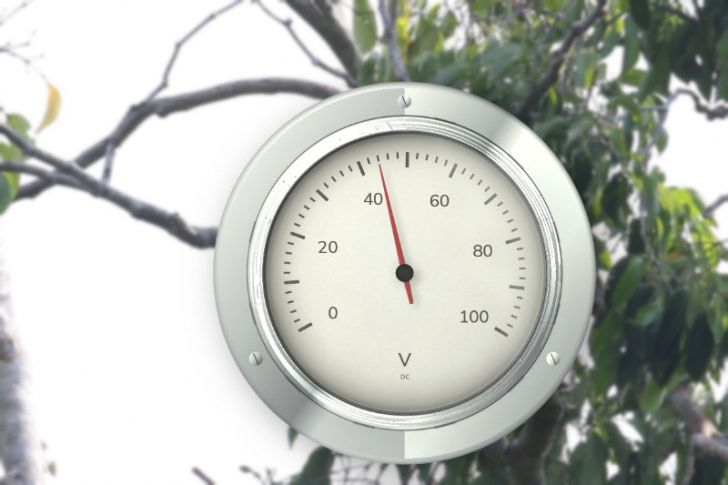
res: 44; V
